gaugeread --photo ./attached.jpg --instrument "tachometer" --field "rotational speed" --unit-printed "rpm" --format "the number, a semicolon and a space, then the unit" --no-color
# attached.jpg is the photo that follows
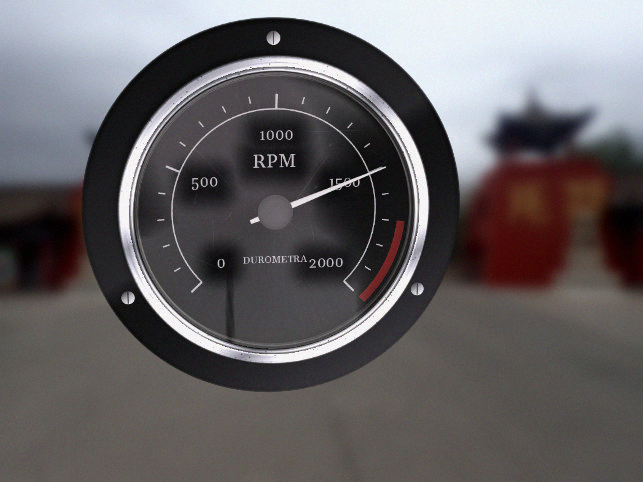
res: 1500; rpm
